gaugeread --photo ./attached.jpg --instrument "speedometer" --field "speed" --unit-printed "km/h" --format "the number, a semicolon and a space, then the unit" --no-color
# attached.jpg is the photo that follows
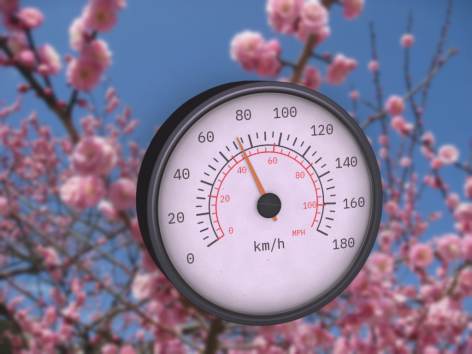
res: 72.5; km/h
